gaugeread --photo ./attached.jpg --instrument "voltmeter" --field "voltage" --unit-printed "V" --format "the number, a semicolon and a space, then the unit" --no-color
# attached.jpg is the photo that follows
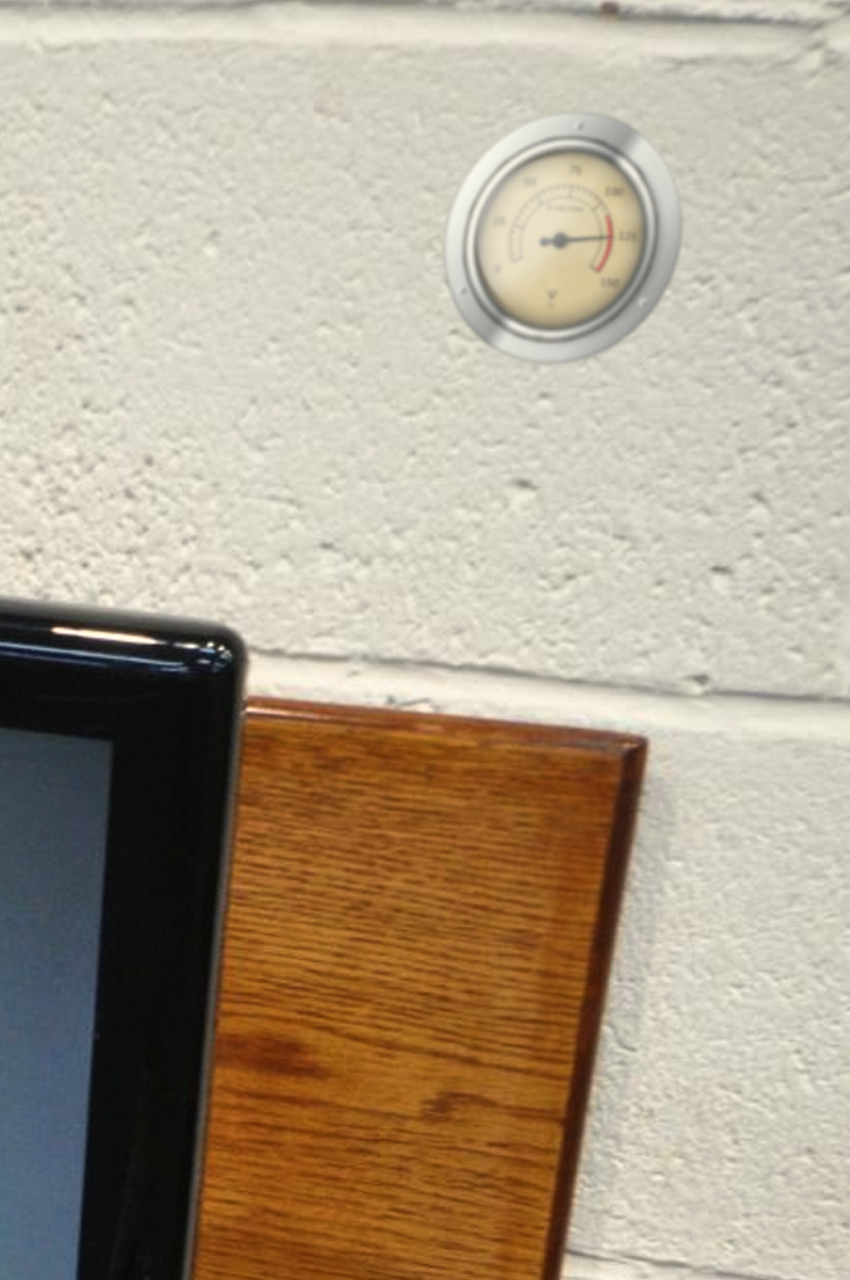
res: 125; V
